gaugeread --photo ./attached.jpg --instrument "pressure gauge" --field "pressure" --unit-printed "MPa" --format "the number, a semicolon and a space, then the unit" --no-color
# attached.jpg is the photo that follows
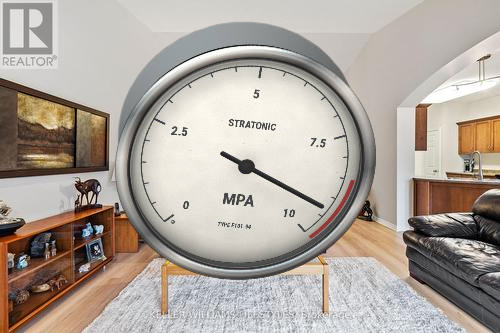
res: 9.25; MPa
